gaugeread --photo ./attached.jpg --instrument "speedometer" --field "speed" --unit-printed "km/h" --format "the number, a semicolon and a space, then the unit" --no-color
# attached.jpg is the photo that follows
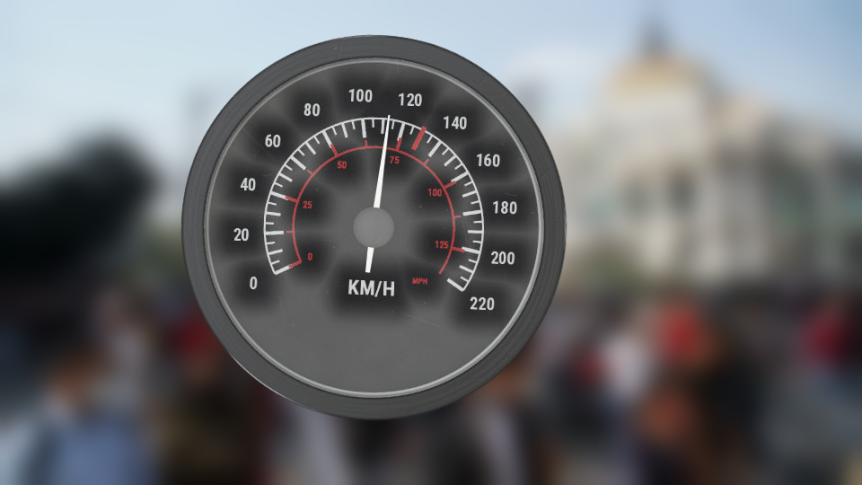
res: 112.5; km/h
